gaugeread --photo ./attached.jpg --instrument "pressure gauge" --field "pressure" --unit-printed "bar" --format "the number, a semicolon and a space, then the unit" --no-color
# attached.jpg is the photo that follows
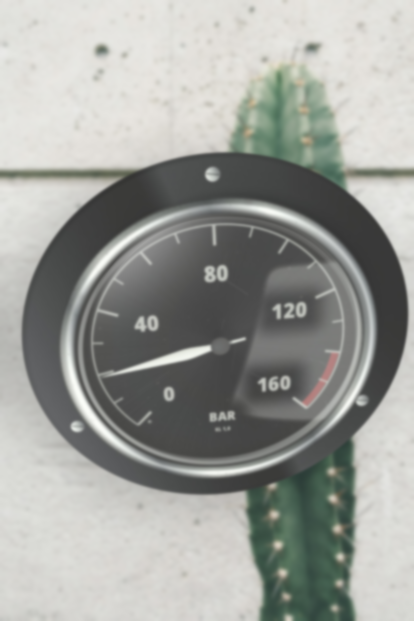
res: 20; bar
